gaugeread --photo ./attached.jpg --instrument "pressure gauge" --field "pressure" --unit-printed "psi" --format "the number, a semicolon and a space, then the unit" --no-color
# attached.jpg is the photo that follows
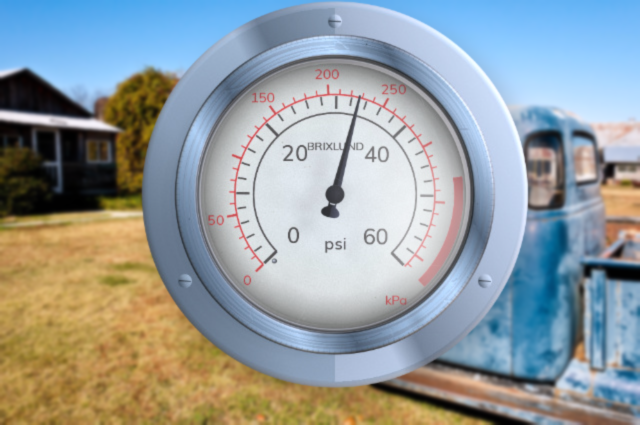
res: 33; psi
